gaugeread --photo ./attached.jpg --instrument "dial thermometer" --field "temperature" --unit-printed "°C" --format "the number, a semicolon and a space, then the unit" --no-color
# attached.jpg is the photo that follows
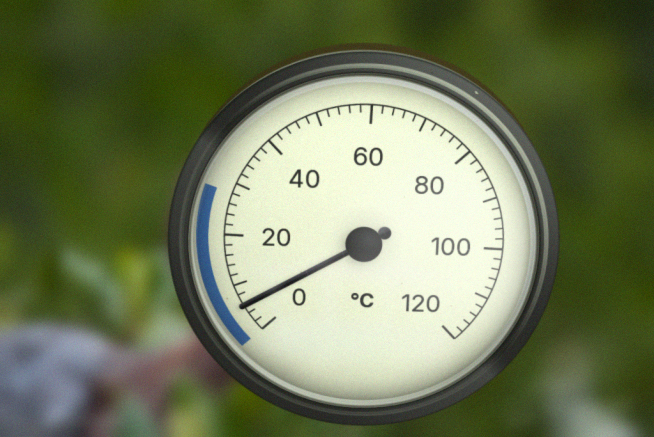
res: 6; °C
